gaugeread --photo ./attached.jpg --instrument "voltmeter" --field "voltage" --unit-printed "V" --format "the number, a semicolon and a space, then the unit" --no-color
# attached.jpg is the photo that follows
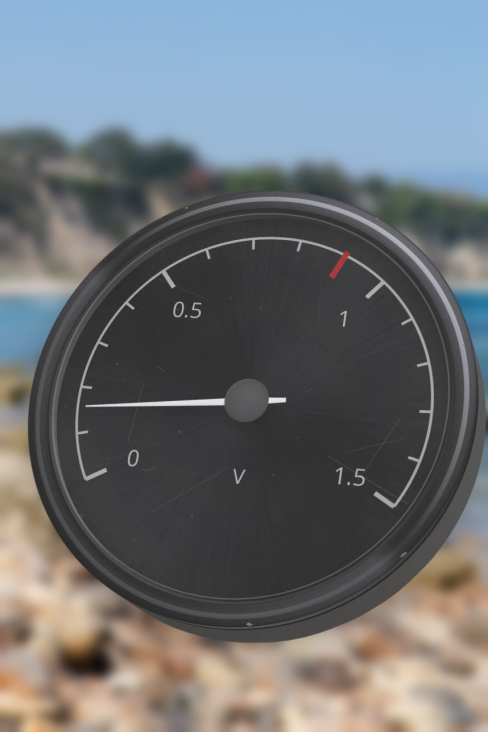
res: 0.15; V
